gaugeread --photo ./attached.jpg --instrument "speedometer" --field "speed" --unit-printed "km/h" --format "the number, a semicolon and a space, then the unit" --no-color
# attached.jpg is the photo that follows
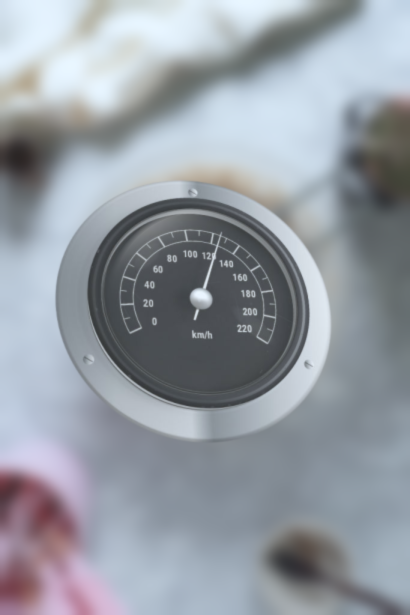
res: 125; km/h
